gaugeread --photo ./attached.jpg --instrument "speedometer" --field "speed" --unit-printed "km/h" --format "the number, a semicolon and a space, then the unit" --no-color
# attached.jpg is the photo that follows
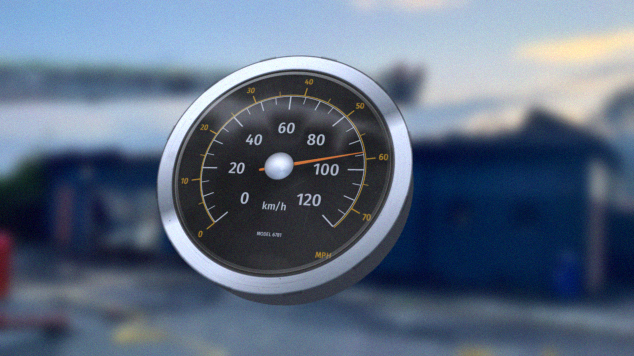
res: 95; km/h
